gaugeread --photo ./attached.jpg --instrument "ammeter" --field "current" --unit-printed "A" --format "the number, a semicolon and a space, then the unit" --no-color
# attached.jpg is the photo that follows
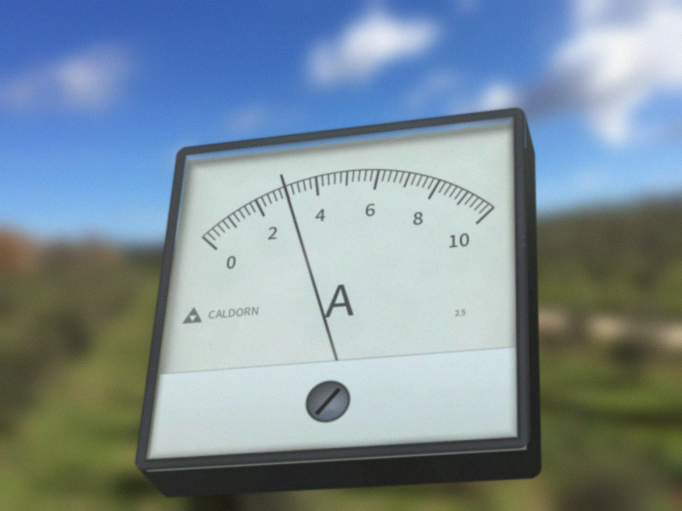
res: 3; A
